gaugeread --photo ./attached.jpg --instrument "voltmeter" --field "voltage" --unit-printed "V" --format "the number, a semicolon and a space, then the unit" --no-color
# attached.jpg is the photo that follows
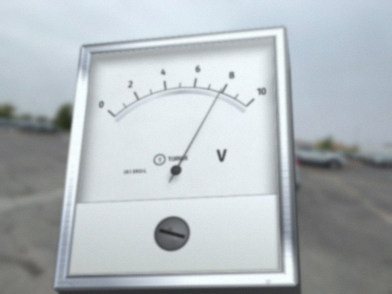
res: 8; V
